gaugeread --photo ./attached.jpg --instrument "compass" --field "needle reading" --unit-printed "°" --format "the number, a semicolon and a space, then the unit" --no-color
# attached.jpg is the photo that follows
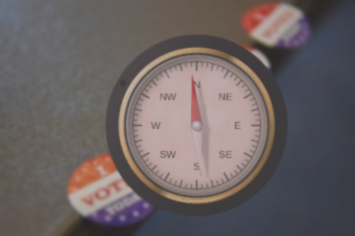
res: 355; °
